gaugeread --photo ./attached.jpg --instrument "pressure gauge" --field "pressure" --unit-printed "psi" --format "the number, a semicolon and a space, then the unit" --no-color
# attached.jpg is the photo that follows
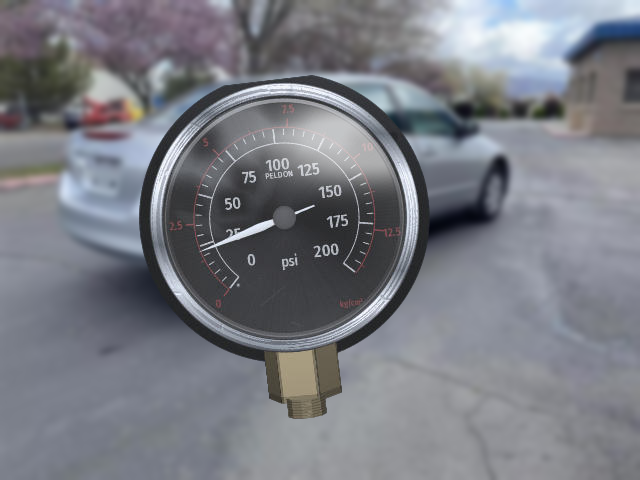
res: 22.5; psi
